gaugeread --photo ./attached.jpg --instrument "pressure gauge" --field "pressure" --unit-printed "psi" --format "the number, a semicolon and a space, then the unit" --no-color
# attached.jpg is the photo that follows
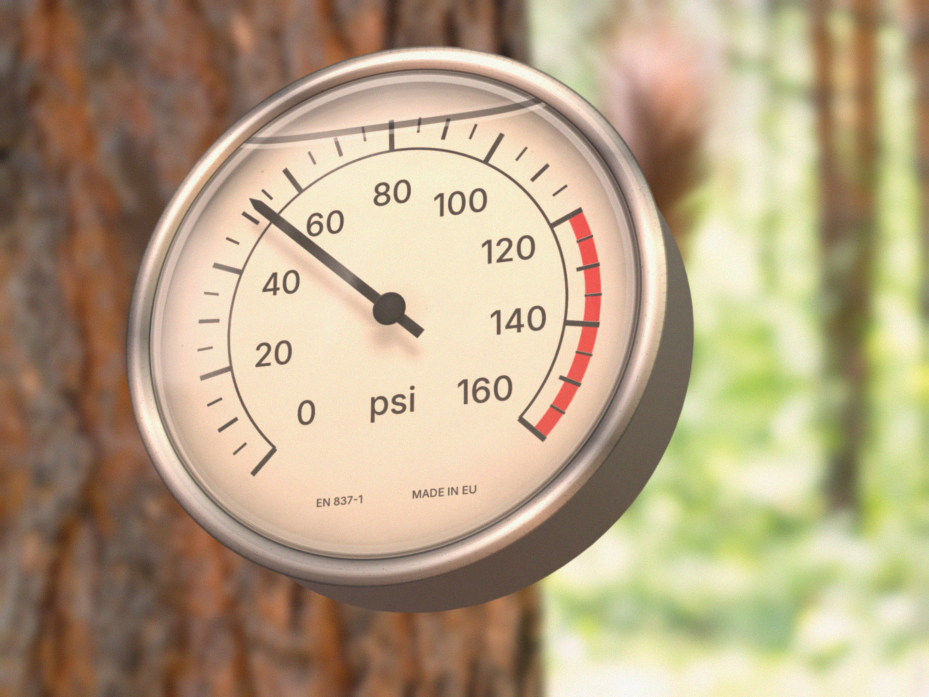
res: 52.5; psi
